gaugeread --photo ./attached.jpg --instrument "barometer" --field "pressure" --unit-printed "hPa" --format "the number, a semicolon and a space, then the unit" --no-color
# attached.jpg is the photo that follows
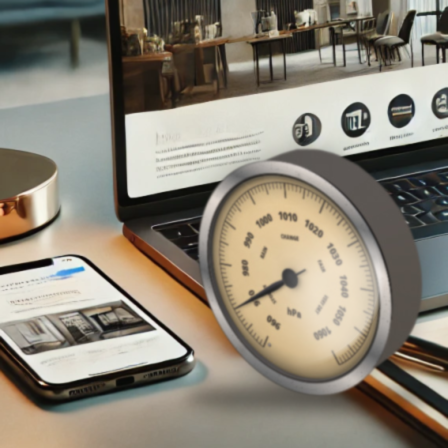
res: 970; hPa
